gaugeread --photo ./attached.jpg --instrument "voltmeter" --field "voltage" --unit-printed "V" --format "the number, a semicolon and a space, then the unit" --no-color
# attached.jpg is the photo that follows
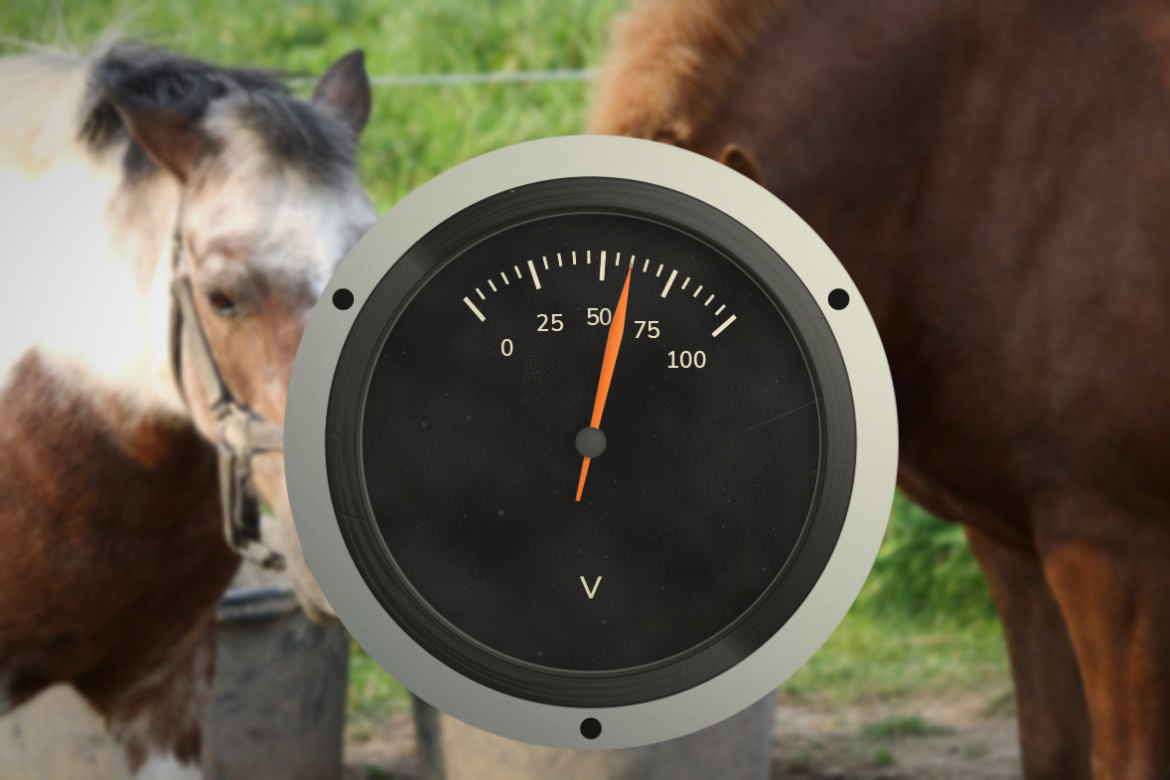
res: 60; V
